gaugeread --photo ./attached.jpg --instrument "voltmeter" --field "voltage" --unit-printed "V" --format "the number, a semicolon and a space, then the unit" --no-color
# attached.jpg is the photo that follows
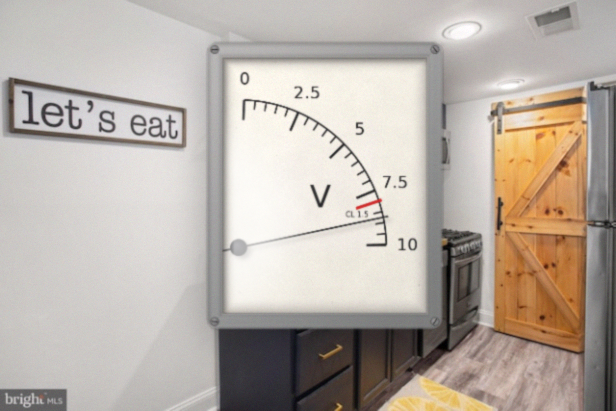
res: 8.75; V
